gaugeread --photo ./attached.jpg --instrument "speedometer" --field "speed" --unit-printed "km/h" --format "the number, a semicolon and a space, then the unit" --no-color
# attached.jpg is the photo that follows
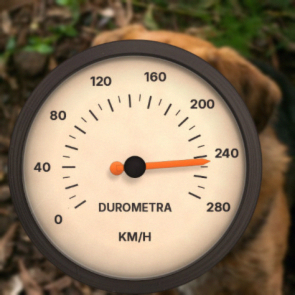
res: 245; km/h
